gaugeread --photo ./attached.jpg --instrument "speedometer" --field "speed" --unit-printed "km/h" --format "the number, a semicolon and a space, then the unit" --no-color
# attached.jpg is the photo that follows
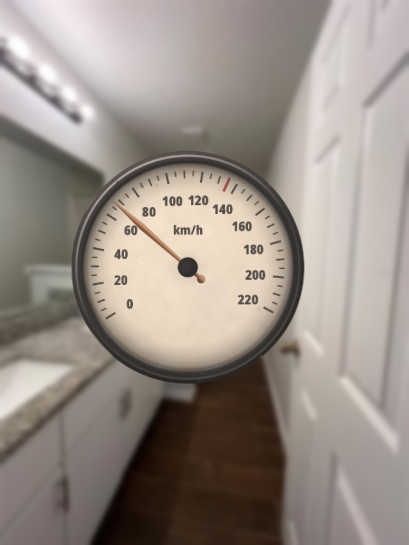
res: 67.5; km/h
